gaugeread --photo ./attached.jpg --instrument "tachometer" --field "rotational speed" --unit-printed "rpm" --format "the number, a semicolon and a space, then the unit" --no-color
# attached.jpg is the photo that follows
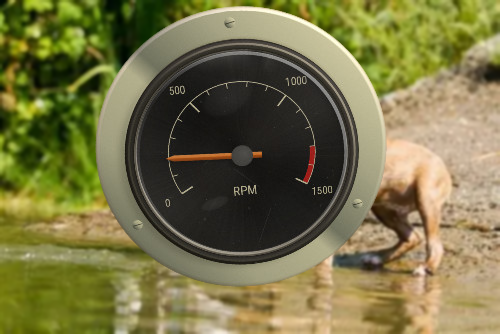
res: 200; rpm
